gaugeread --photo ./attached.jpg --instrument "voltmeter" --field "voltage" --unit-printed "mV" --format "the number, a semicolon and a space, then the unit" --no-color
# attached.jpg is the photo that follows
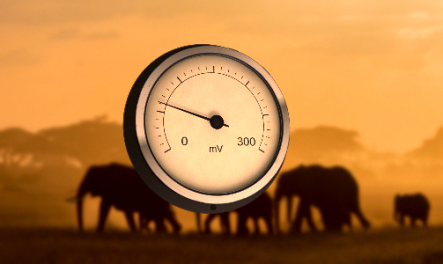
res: 60; mV
